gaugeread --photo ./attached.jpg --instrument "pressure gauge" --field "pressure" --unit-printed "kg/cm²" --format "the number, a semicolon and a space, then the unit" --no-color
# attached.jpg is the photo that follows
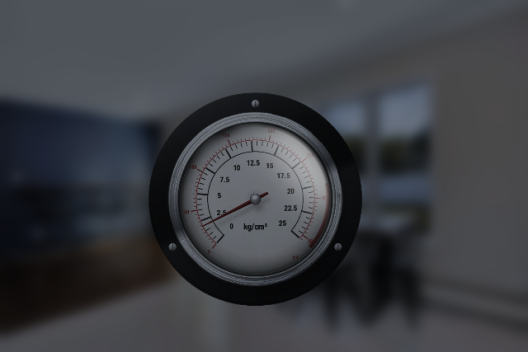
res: 2; kg/cm²
